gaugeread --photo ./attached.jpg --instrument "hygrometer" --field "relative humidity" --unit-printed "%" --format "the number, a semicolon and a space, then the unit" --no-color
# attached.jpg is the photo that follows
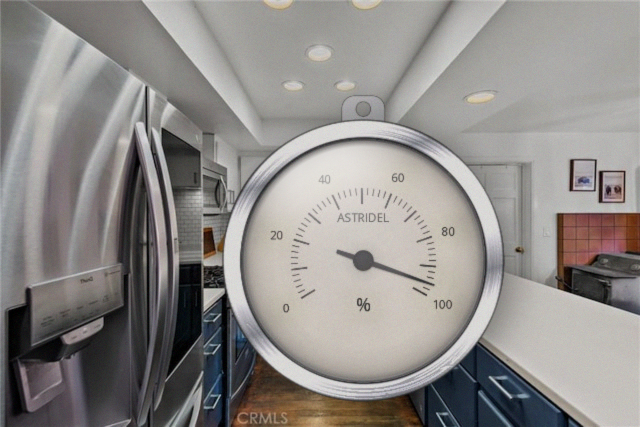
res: 96; %
